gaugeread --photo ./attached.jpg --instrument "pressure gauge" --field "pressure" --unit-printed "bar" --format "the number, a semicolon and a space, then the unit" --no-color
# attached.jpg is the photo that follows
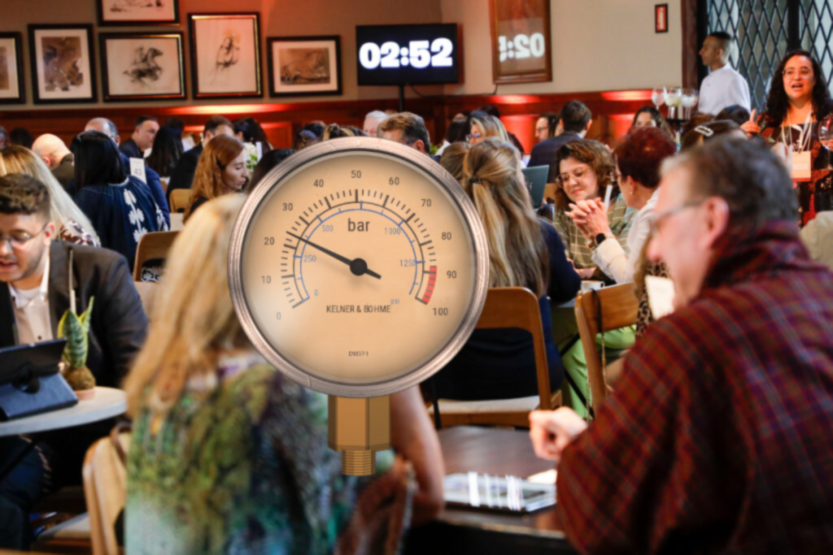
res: 24; bar
